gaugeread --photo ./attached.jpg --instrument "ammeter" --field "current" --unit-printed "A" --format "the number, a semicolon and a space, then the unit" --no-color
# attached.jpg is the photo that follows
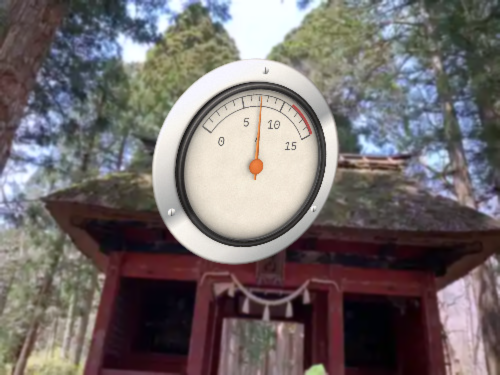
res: 7; A
